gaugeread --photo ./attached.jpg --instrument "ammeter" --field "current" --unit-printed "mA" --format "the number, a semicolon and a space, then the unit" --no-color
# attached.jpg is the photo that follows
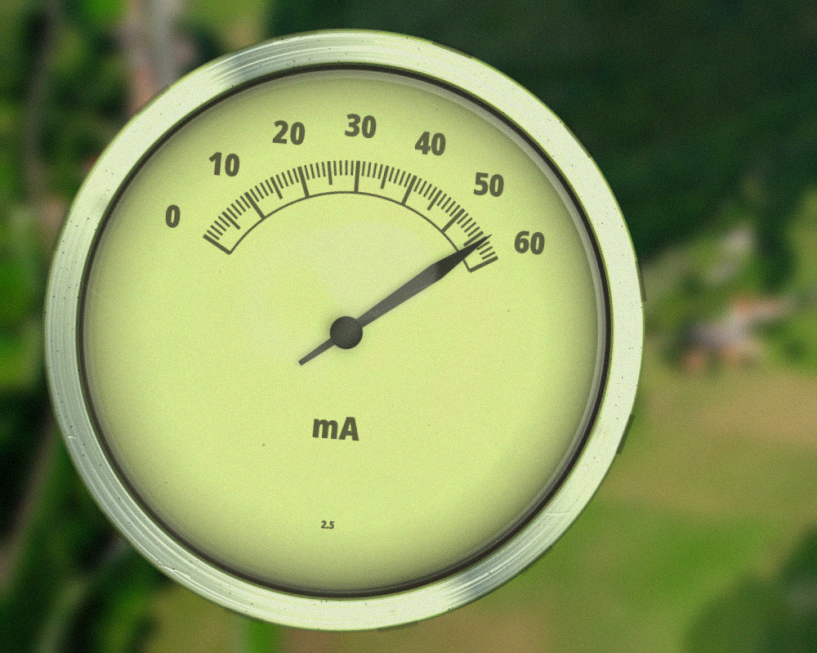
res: 56; mA
